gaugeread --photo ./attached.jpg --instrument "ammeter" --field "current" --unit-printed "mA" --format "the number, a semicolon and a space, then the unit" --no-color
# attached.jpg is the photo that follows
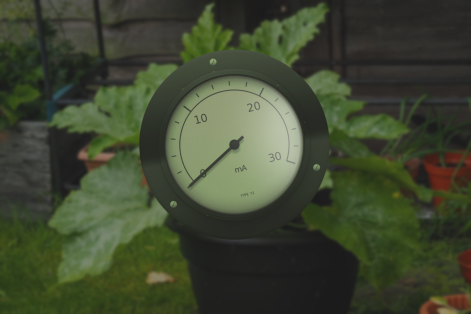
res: 0; mA
